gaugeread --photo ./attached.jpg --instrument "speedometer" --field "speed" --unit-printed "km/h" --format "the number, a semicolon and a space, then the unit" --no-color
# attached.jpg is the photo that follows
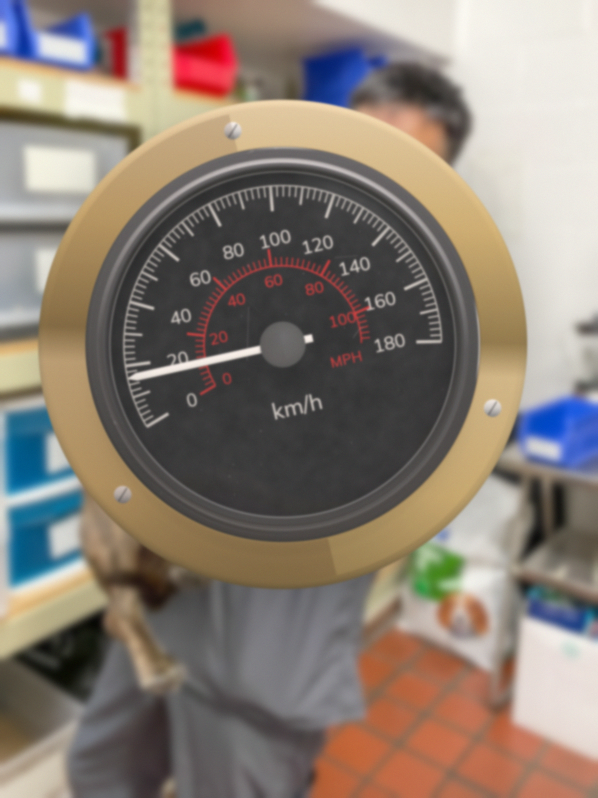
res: 16; km/h
